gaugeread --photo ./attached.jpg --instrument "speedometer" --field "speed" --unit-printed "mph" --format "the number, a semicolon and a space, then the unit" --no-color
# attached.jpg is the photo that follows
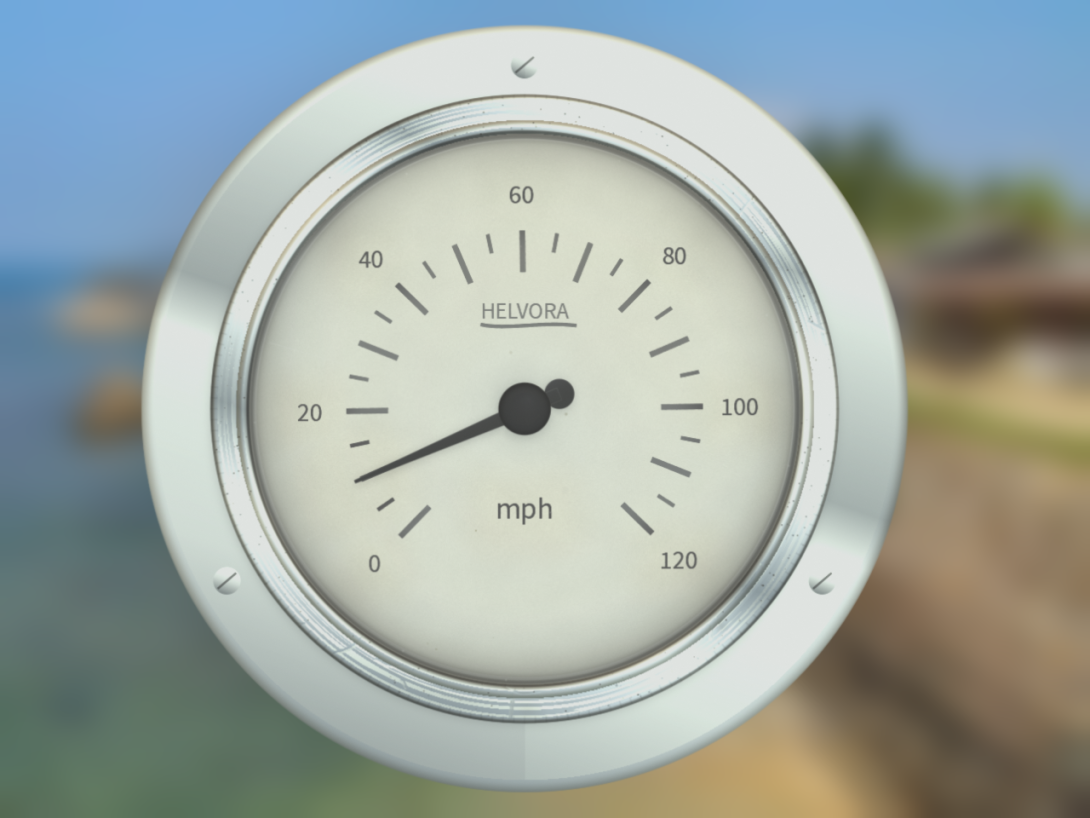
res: 10; mph
